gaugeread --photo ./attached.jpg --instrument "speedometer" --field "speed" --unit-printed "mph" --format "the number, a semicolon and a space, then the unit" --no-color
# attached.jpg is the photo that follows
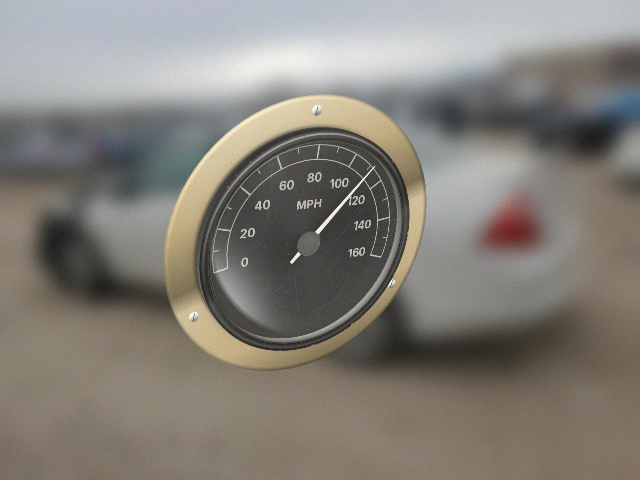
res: 110; mph
